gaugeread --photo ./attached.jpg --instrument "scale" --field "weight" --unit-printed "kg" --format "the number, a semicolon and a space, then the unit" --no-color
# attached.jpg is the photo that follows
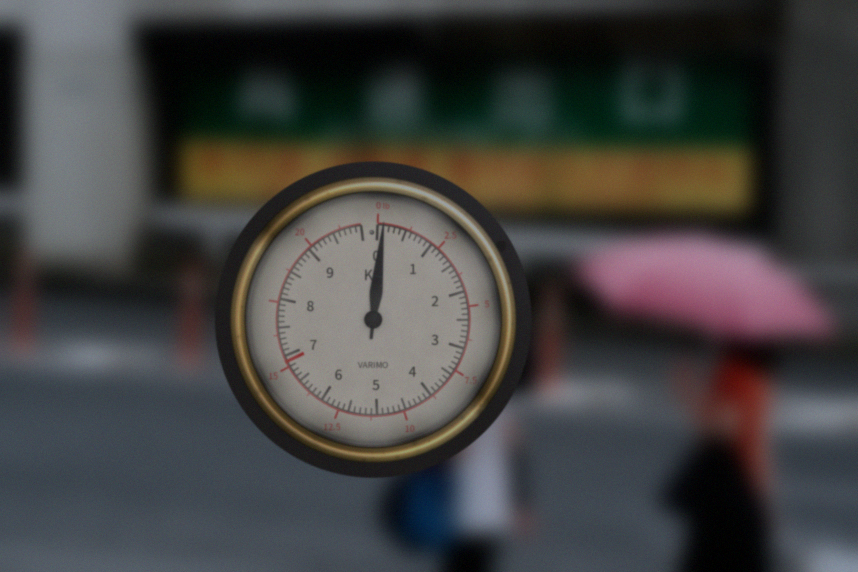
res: 0.1; kg
